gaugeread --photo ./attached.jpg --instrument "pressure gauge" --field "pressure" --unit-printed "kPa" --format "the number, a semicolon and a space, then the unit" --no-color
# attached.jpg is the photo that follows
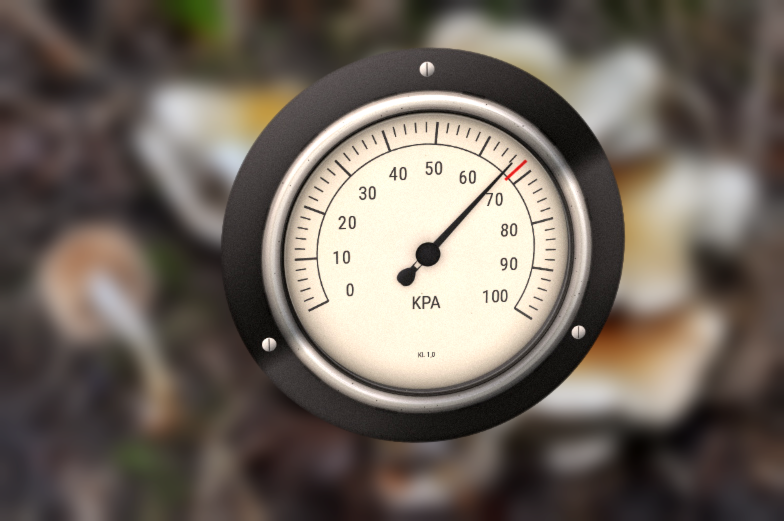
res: 66; kPa
